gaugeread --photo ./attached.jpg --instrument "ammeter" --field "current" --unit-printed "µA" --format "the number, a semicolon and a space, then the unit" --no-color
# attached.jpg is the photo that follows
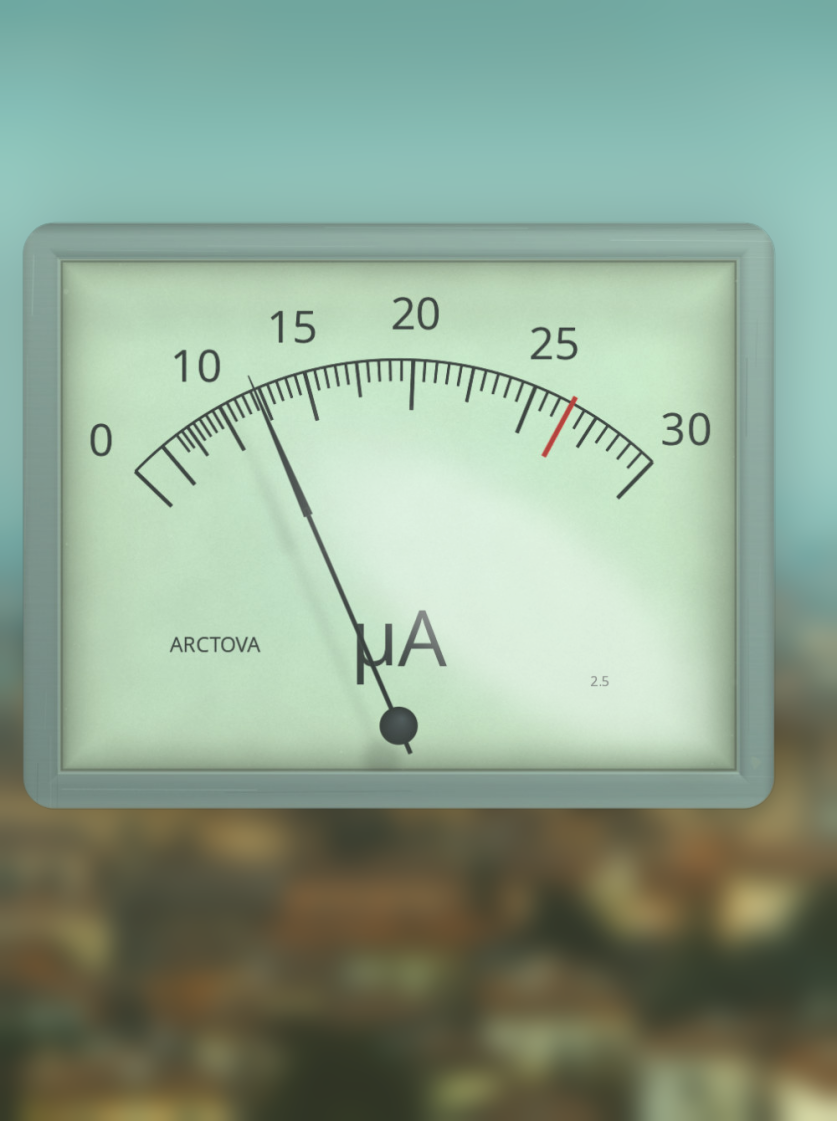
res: 12.25; µA
